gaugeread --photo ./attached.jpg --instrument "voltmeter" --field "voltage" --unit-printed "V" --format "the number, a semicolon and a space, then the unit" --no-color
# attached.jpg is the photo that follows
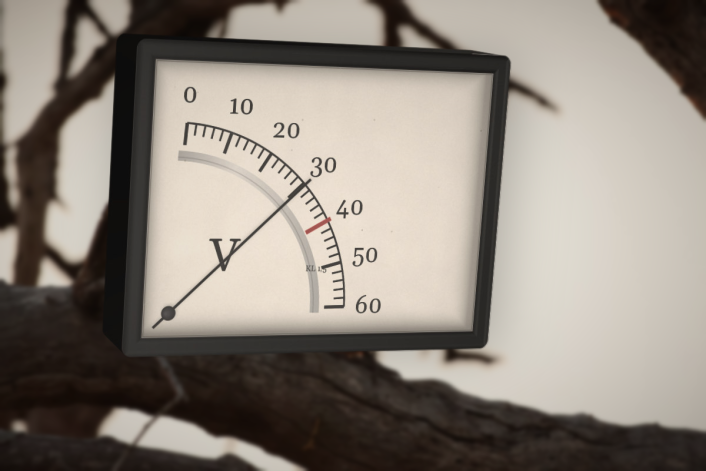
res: 30; V
